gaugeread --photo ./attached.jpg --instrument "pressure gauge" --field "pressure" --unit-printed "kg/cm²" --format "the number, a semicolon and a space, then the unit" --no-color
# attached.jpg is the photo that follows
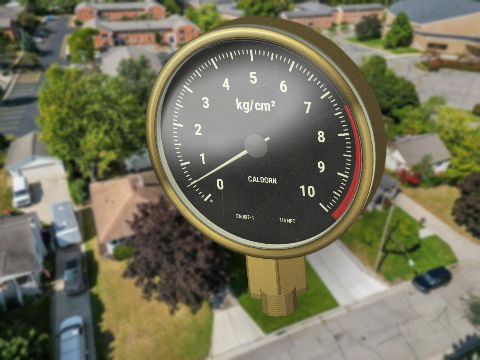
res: 0.5; kg/cm²
